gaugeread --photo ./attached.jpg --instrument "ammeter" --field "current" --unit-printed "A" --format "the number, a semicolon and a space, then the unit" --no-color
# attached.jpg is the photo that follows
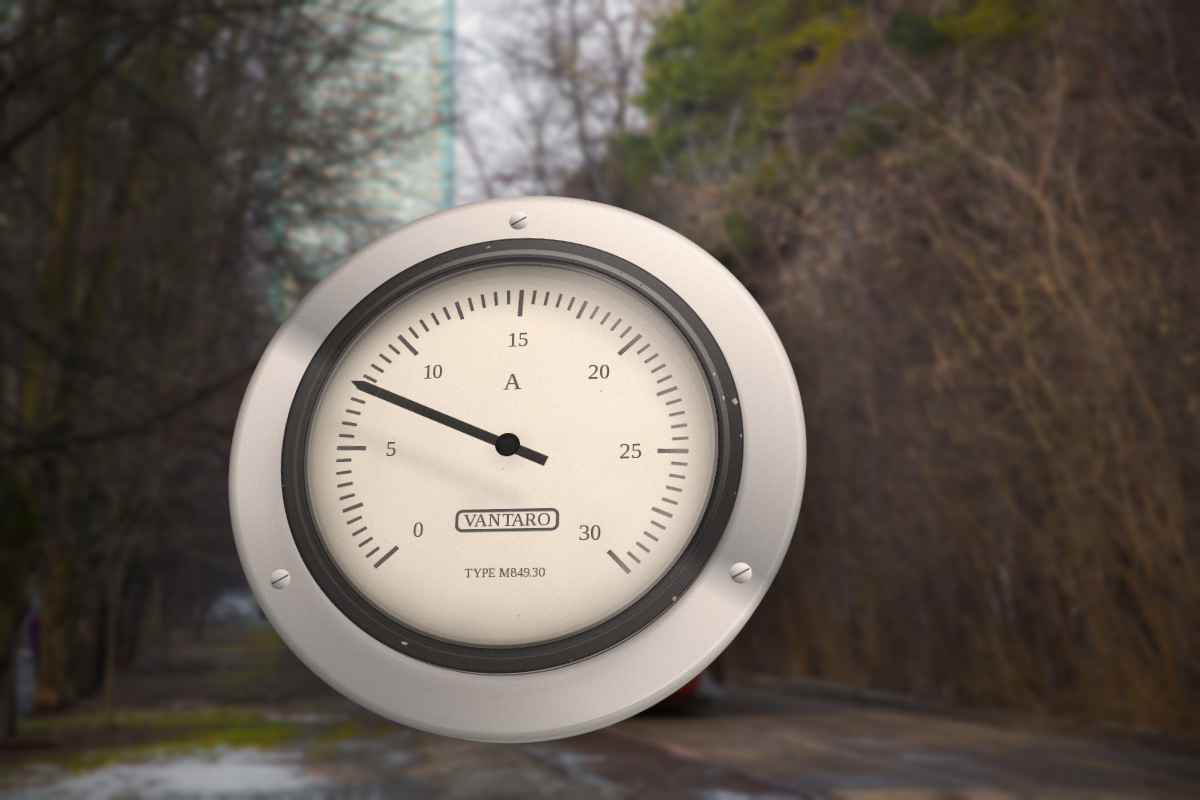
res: 7.5; A
